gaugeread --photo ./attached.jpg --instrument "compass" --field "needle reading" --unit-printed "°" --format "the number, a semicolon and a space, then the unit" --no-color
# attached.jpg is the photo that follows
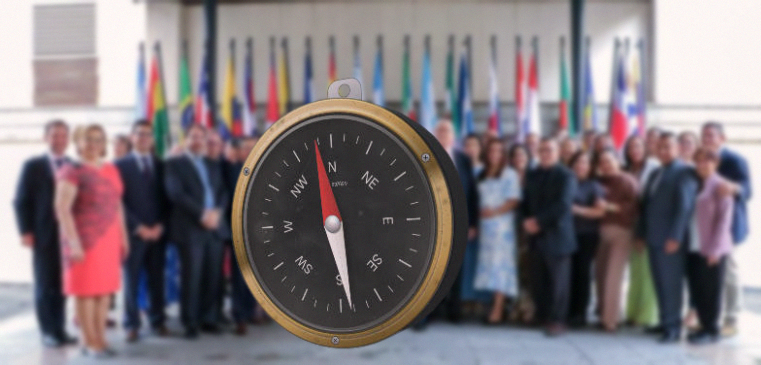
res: 350; °
